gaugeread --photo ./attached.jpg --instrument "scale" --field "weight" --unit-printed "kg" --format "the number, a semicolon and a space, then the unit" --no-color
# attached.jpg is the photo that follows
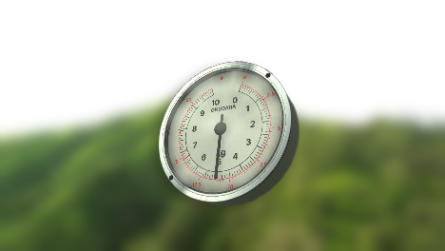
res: 5; kg
